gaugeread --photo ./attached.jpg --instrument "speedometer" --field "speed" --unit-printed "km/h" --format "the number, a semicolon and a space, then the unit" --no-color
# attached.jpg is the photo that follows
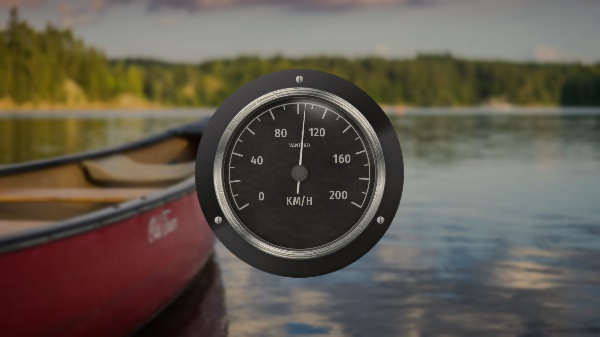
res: 105; km/h
